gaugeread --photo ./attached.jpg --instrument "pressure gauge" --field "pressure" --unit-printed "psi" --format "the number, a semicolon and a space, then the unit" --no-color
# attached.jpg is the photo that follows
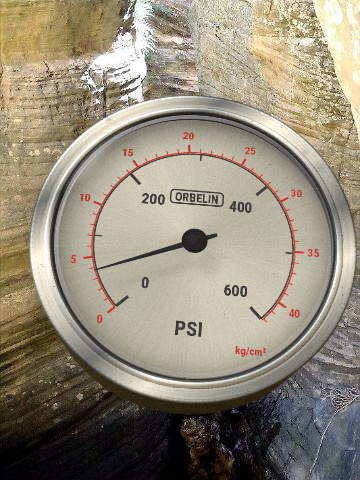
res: 50; psi
